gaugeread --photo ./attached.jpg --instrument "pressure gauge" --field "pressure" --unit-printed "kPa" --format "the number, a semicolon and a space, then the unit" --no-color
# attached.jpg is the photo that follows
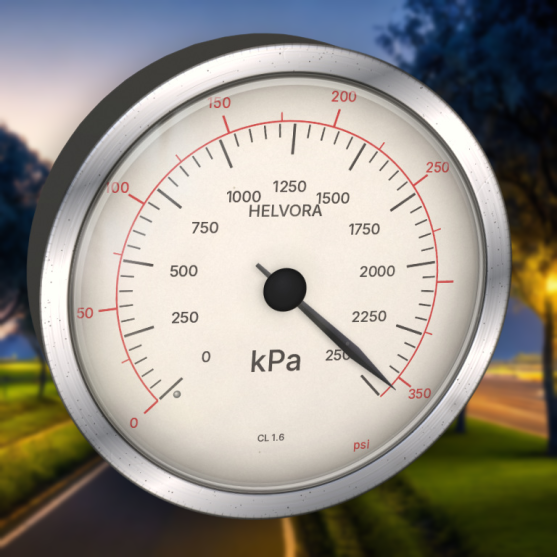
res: 2450; kPa
